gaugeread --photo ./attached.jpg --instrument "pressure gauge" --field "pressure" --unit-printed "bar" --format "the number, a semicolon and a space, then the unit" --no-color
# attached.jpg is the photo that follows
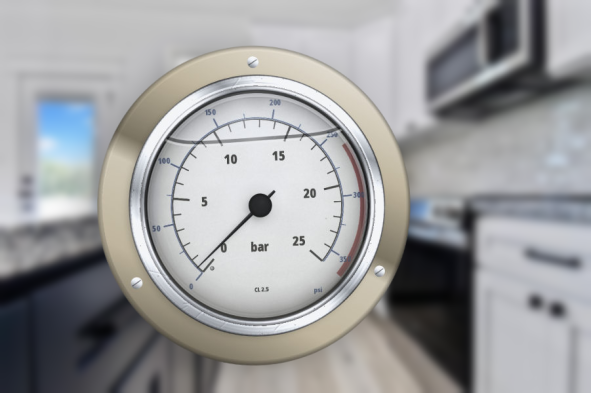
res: 0.5; bar
